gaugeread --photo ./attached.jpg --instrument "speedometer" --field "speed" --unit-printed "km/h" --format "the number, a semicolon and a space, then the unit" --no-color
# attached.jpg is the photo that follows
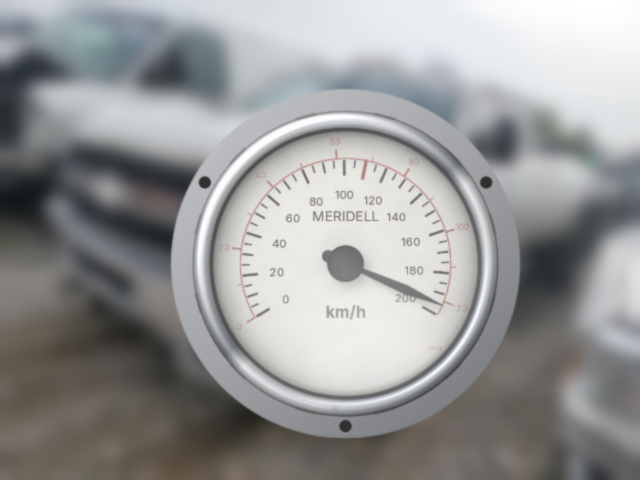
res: 195; km/h
